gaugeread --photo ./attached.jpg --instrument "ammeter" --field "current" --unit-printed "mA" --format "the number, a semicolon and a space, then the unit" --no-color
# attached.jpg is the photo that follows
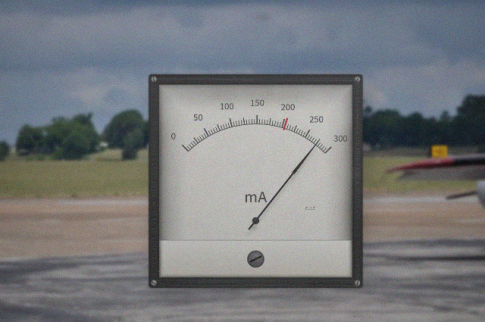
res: 275; mA
